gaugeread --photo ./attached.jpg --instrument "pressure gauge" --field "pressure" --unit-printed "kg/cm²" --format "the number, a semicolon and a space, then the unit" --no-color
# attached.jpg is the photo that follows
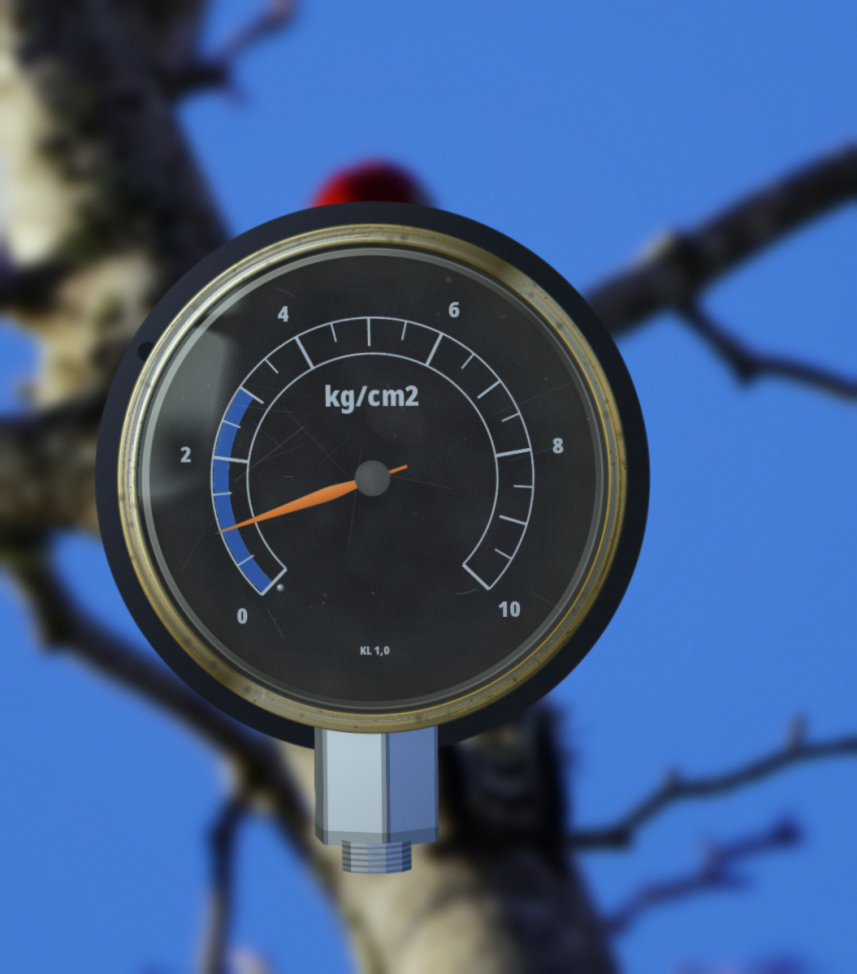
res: 1; kg/cm²
